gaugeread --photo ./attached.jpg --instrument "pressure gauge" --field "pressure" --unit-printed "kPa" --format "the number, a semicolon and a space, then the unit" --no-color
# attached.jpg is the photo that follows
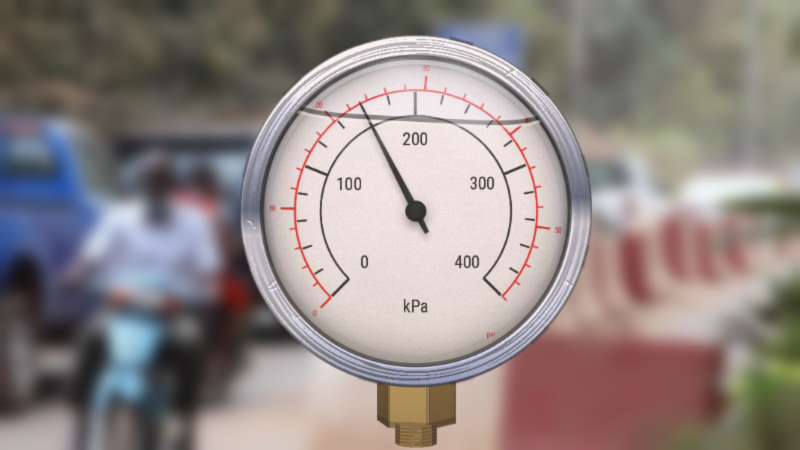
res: 160; kPa
